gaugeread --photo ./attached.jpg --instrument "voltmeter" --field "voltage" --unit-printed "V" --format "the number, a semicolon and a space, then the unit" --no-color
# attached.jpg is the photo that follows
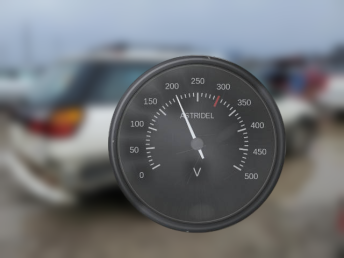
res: 200; V
